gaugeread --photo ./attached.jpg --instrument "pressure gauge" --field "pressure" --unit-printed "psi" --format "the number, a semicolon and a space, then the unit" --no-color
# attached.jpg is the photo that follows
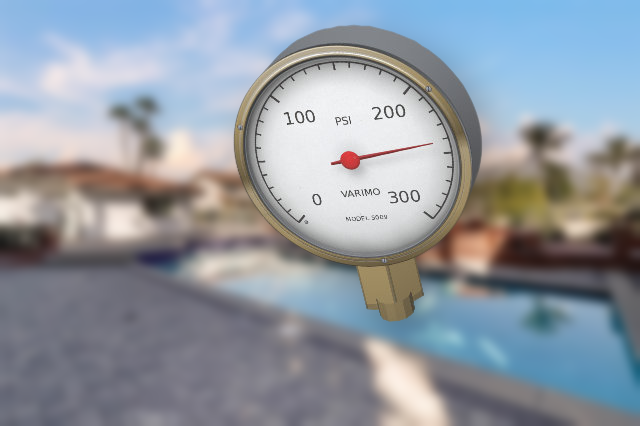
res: 240; psi
